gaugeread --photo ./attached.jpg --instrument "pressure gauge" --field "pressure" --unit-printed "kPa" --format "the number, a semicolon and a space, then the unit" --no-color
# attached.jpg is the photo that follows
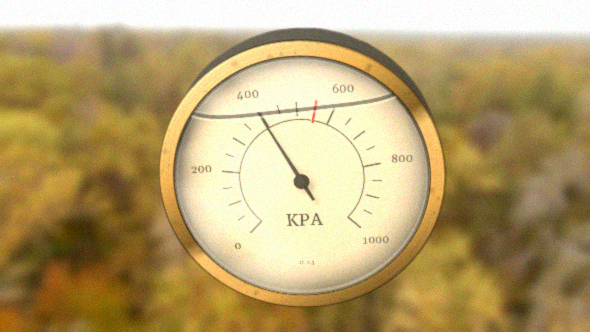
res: 400; kPa
